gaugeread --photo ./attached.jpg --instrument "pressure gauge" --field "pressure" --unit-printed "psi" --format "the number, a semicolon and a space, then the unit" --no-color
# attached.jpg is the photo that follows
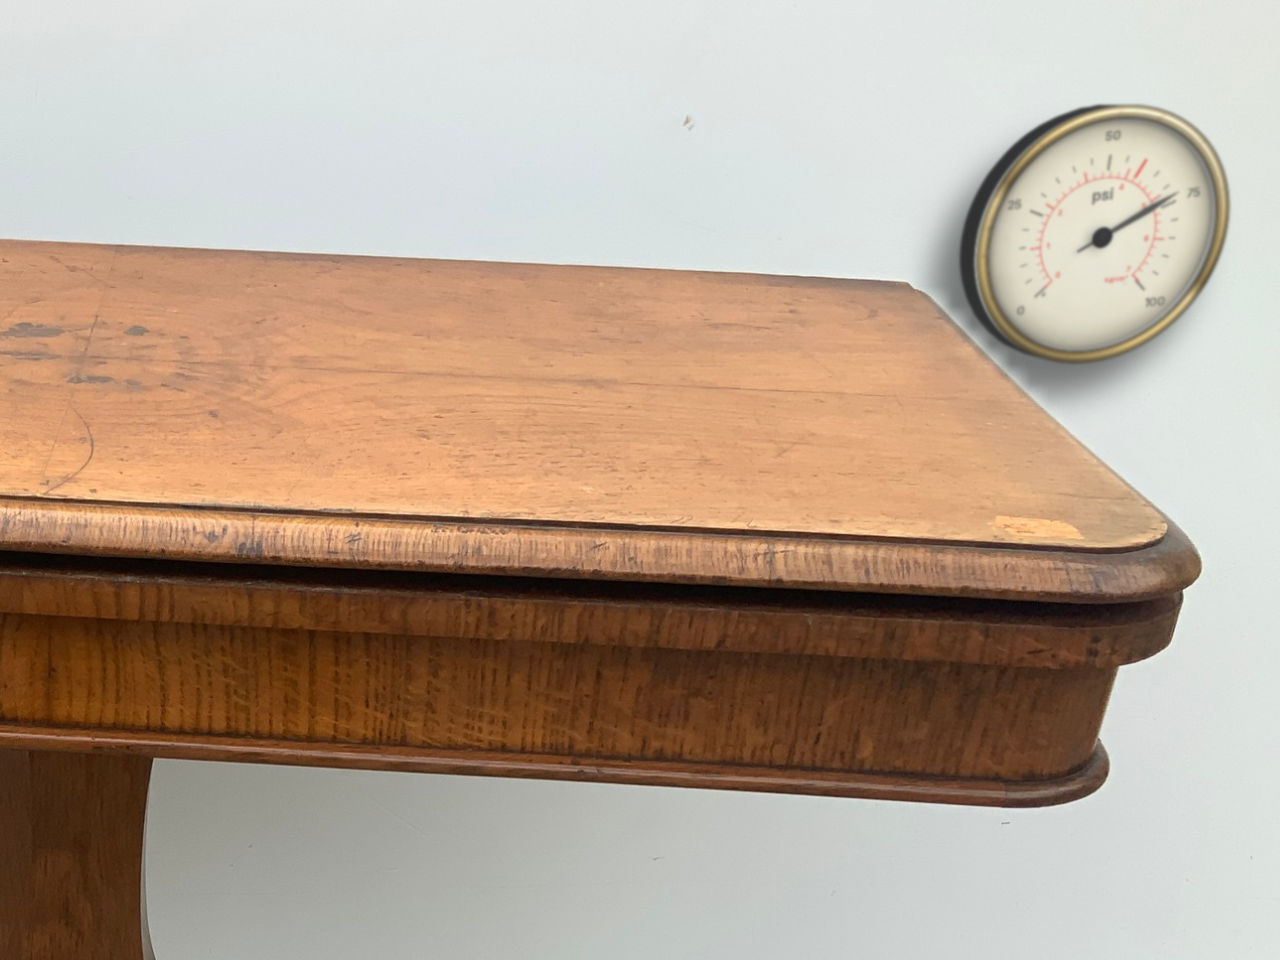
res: 72.5; psi
